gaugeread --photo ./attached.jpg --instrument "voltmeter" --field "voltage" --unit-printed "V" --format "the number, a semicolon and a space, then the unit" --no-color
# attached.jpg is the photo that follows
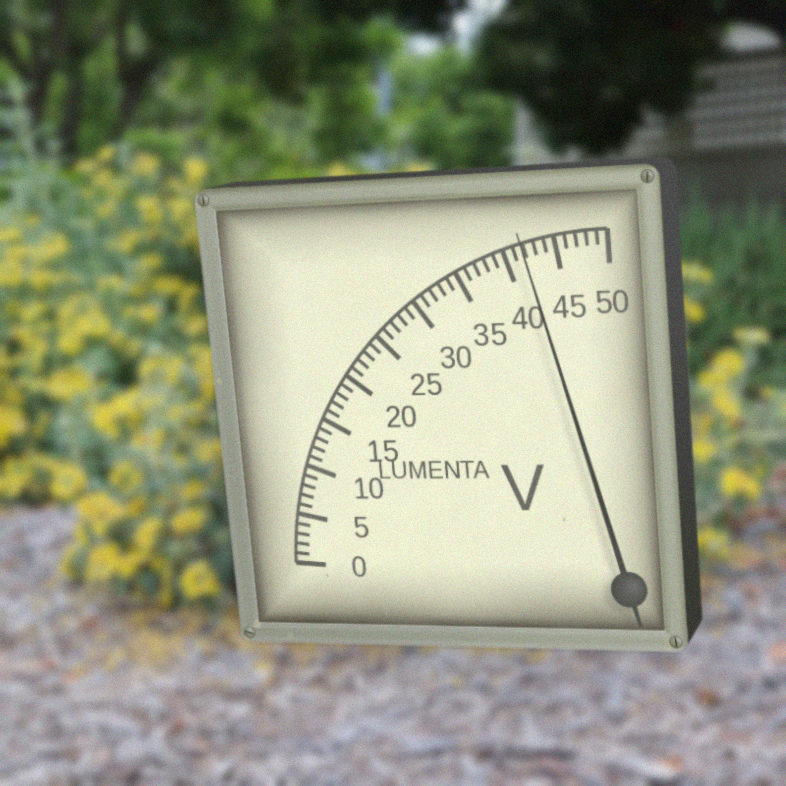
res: 42; V
